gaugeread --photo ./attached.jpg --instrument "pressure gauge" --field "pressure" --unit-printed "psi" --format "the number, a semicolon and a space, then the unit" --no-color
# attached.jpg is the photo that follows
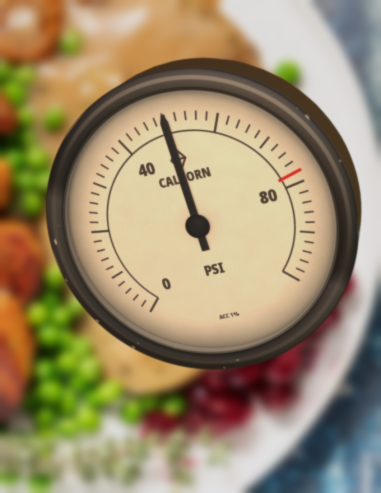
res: 50; psi
